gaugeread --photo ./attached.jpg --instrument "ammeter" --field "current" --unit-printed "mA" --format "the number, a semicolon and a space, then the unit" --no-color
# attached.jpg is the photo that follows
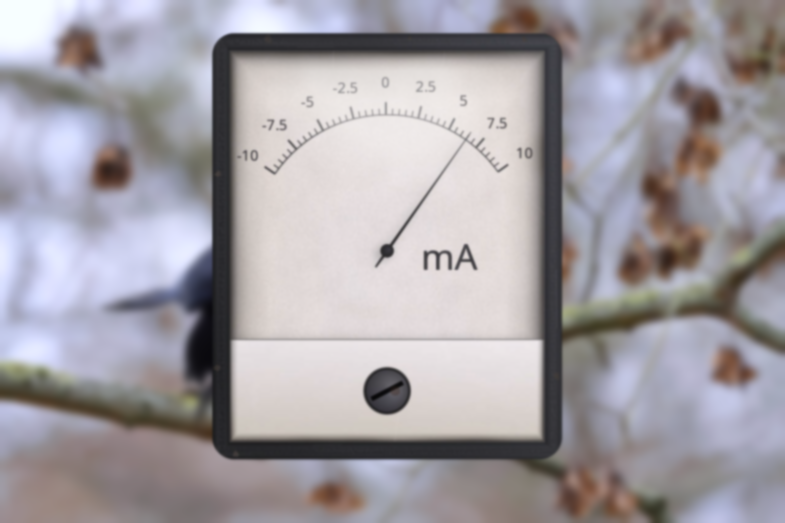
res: 6.5; mA
